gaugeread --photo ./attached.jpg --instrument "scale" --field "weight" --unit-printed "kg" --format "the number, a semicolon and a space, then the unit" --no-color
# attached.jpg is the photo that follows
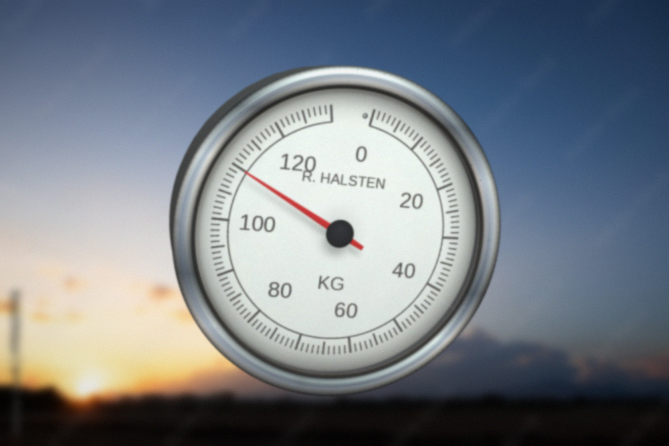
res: 110; kg
